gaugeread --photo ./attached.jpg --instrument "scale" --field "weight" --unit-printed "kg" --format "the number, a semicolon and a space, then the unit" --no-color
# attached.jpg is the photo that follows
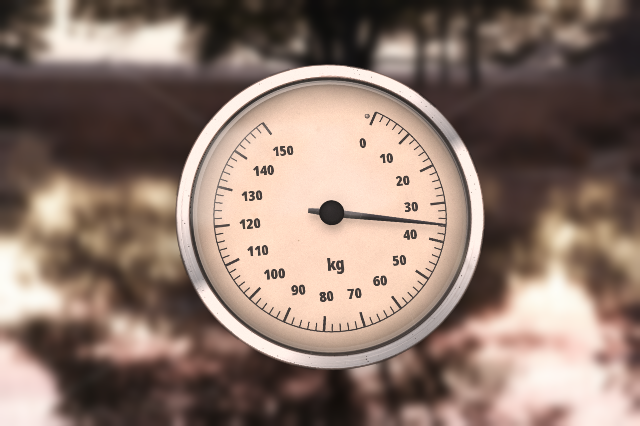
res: 36; kg
